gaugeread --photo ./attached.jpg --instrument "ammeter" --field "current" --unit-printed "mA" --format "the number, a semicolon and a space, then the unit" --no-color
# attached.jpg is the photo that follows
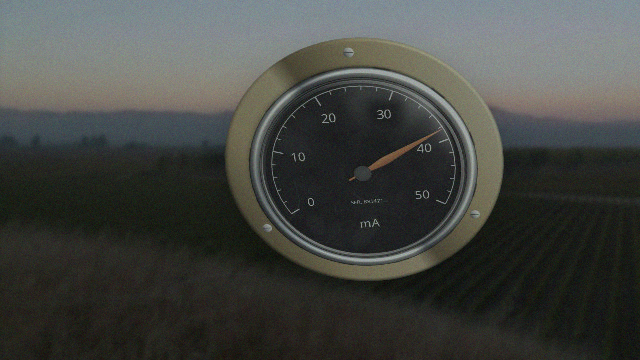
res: 38; mA
